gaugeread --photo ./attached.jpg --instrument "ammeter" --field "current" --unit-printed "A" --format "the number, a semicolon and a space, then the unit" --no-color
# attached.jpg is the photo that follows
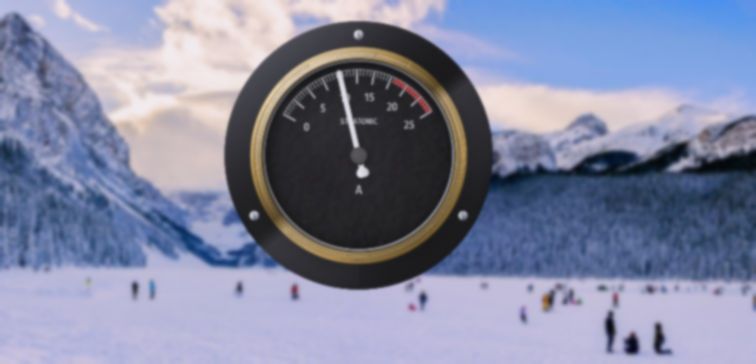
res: 10; A
